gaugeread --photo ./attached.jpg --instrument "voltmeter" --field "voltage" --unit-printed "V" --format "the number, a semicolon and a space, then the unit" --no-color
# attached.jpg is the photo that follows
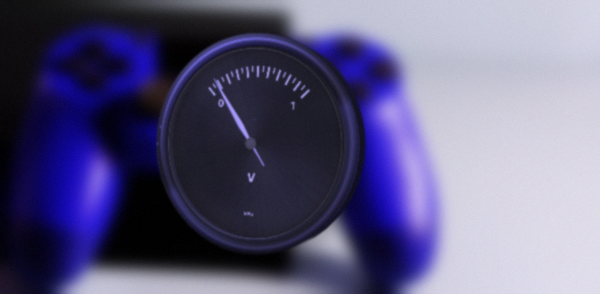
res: 0.1; V
